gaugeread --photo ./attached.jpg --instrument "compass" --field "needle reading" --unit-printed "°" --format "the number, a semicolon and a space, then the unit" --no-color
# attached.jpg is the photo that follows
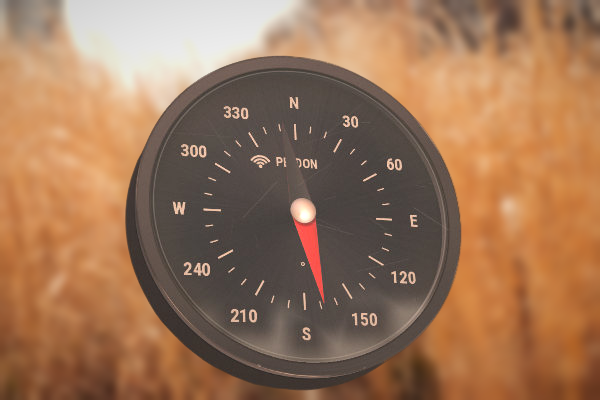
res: 170; °
